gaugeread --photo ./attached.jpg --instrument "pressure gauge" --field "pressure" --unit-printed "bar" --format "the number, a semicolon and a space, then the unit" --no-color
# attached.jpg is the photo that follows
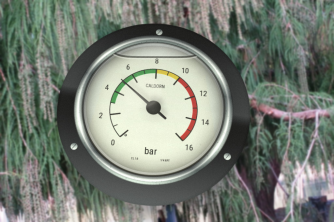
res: 5; bar
